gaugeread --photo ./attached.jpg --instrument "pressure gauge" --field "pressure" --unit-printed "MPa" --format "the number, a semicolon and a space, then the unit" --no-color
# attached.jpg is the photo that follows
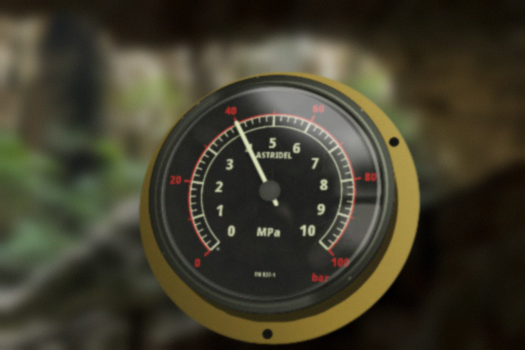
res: 4; MPa
